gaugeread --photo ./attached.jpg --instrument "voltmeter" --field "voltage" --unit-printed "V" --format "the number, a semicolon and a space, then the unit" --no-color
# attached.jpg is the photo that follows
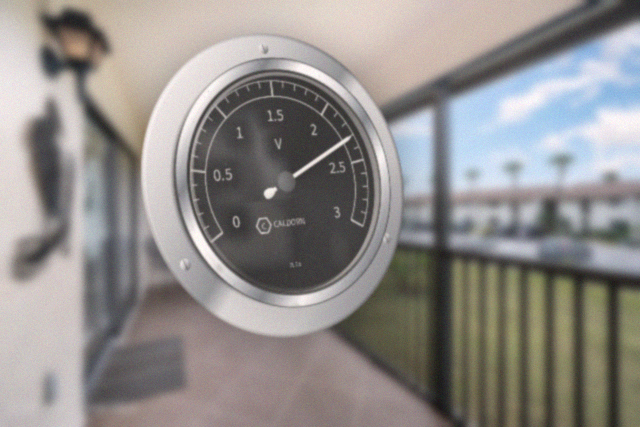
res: 2.3; V
